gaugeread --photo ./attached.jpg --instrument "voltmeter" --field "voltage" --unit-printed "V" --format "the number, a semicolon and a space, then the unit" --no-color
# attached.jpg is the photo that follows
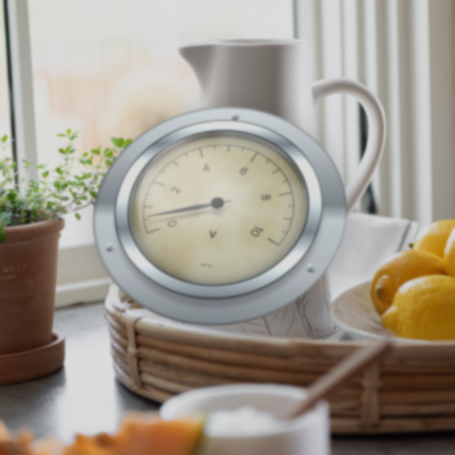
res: 0.5; V
